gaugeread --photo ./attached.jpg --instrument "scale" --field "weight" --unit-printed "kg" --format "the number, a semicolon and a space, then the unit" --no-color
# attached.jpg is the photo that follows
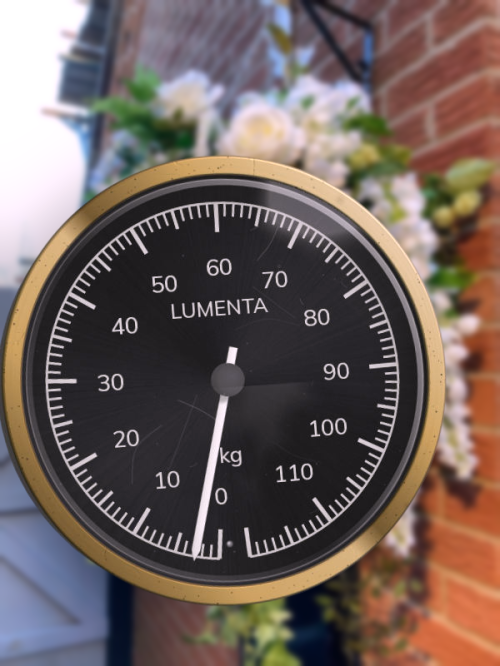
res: 3; kg
